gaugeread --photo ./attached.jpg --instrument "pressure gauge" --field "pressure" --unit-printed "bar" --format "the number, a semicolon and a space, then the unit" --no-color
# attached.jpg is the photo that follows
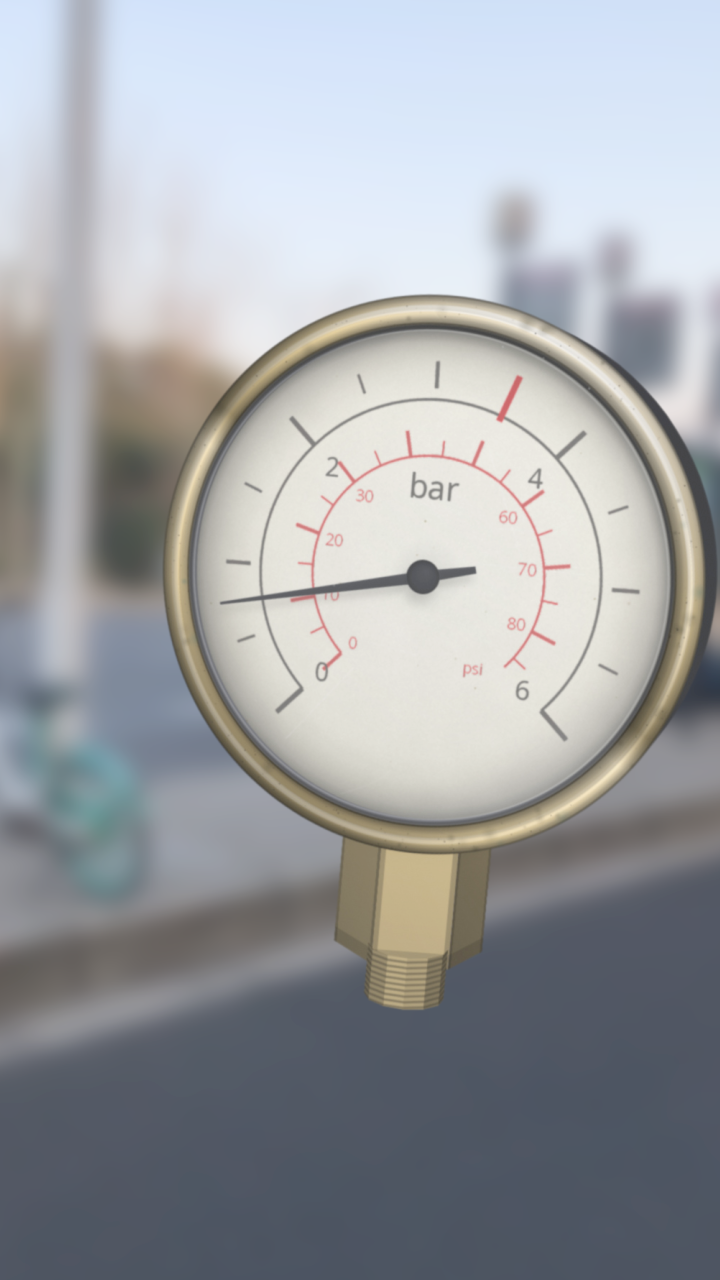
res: 0.75; bar
